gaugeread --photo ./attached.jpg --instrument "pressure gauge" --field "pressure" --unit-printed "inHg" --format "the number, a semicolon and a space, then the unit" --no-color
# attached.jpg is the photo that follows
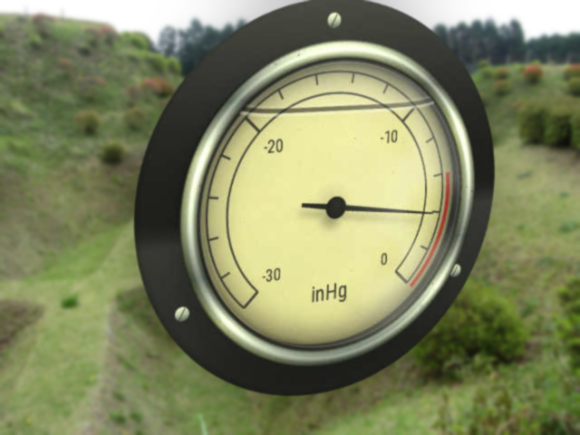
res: -4; inHg
